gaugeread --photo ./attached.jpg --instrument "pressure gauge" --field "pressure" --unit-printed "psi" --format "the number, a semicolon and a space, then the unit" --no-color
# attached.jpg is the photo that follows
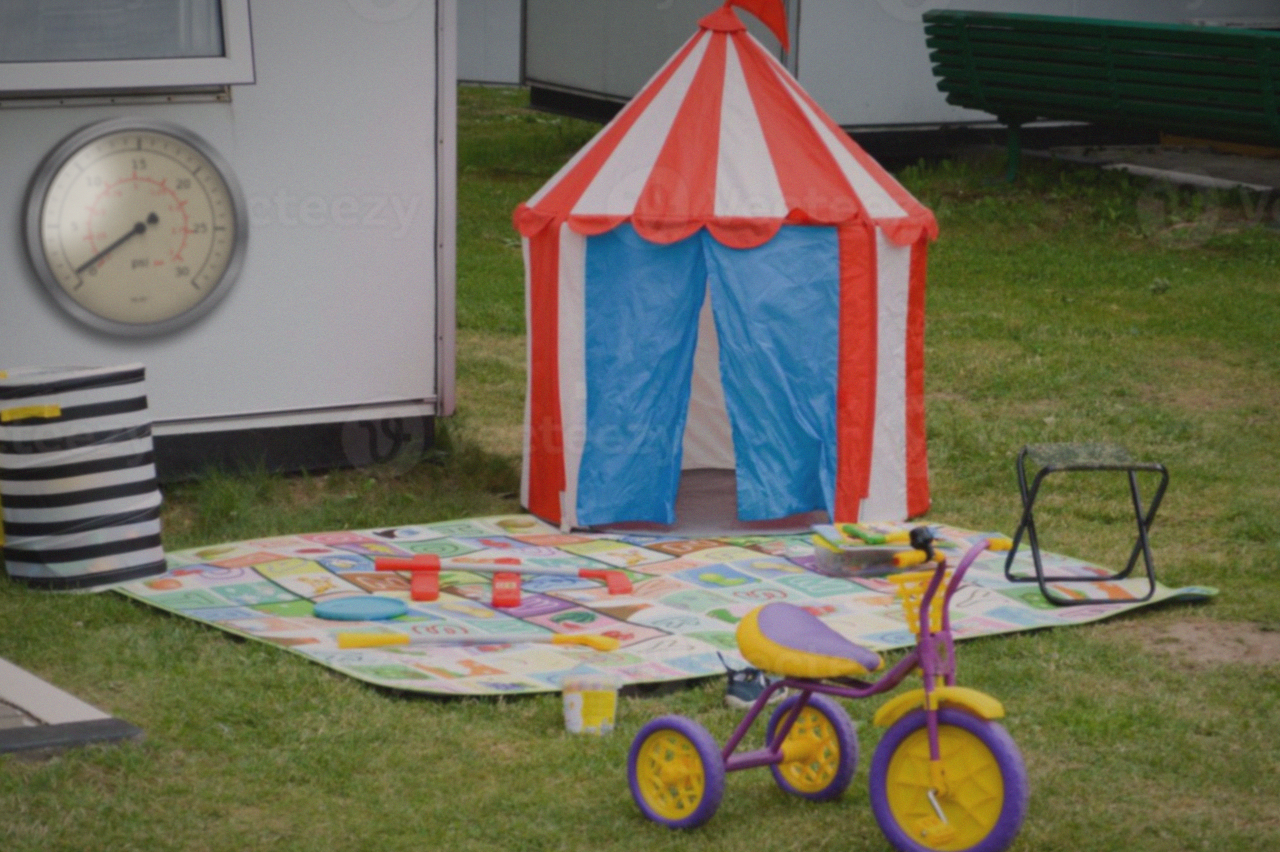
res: 1; psi
